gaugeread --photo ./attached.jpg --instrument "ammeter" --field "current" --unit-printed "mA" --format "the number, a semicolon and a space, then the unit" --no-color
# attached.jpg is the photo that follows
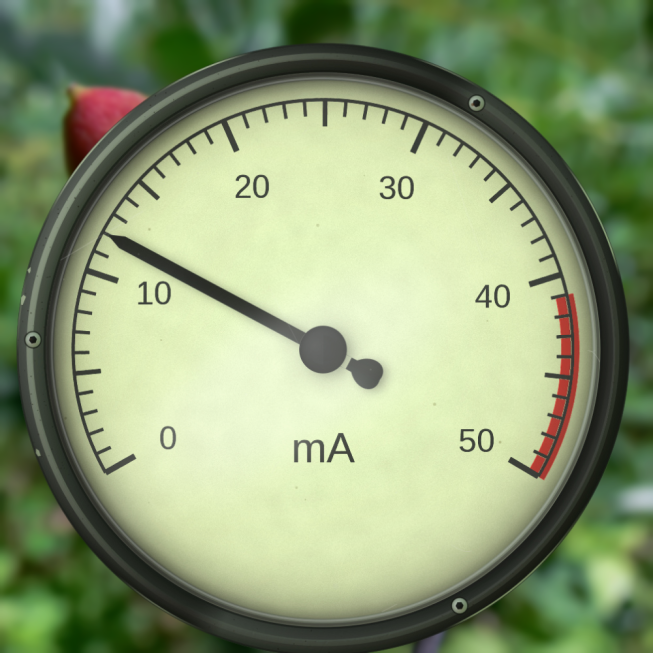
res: 12; mA
